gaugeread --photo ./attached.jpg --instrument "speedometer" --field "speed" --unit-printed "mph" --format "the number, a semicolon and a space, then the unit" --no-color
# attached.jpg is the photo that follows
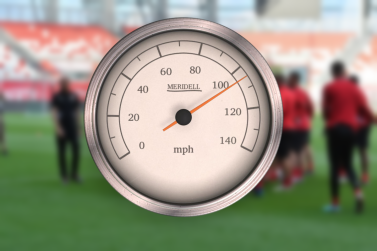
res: 105; mph
